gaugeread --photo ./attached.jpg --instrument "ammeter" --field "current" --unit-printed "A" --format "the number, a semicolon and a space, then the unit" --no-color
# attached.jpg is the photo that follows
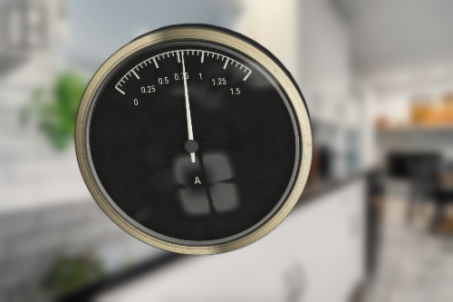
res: 0.8; A
